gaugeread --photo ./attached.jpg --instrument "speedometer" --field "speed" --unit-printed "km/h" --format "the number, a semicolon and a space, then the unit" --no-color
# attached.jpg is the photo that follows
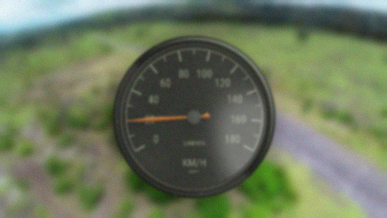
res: 20; km/h
